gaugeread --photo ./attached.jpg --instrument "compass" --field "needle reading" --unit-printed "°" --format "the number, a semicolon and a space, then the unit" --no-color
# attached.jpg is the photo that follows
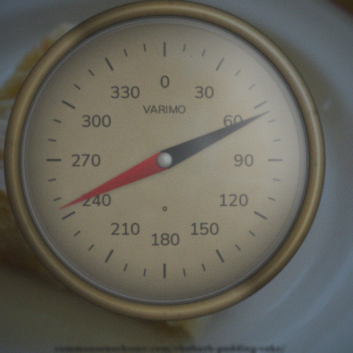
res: 245; °
